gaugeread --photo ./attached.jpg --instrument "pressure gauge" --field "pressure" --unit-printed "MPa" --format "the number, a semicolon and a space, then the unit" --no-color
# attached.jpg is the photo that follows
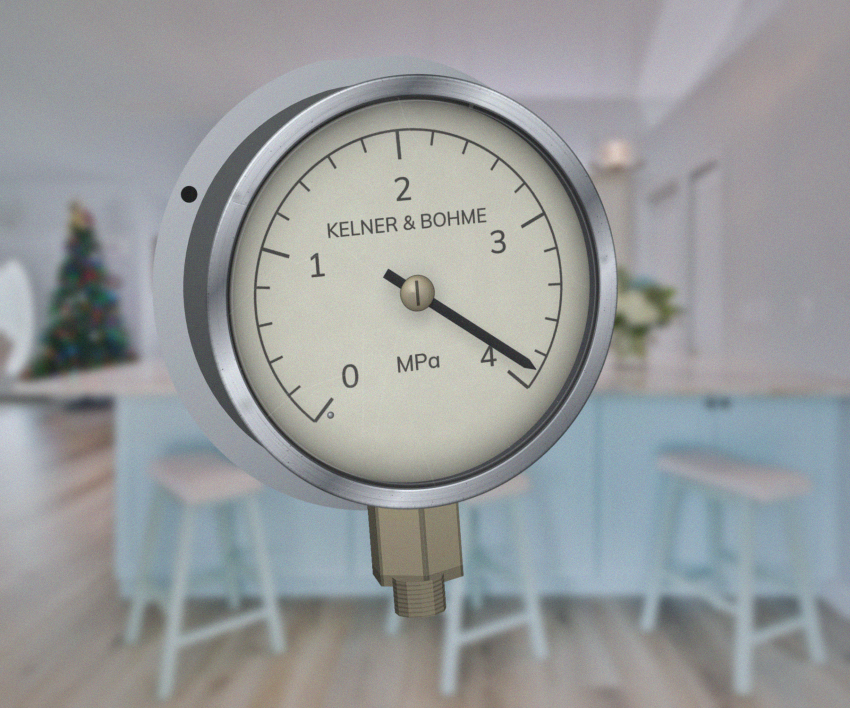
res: 3.9; MPa
